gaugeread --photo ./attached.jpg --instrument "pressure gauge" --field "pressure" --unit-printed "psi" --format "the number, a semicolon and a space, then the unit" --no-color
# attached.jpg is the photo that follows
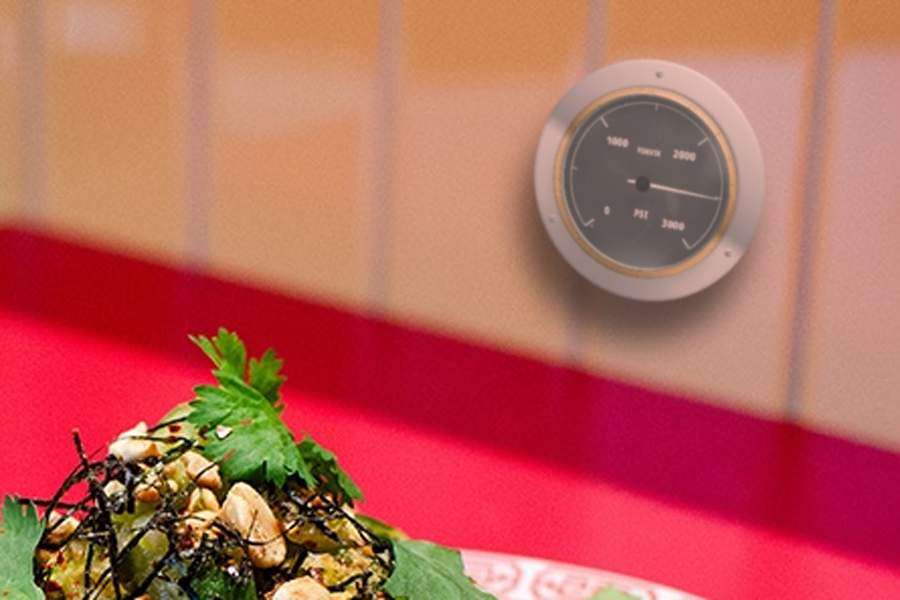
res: 2500; psi
